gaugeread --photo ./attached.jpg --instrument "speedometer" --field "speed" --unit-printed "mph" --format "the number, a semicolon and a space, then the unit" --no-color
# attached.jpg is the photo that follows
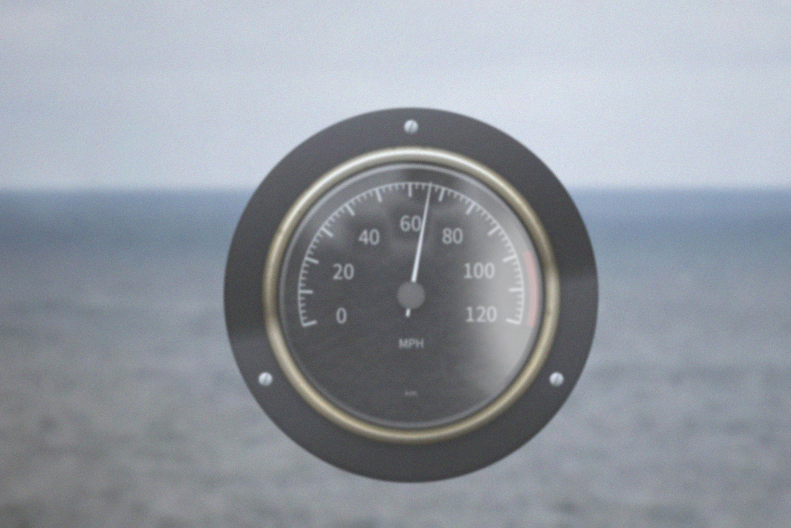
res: 66; mph
